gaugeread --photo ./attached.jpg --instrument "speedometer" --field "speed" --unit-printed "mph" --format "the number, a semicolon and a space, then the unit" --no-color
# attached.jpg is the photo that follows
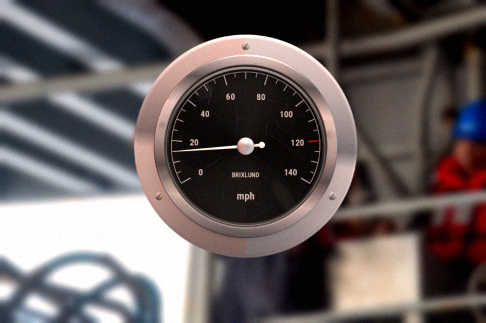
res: 15; mph
